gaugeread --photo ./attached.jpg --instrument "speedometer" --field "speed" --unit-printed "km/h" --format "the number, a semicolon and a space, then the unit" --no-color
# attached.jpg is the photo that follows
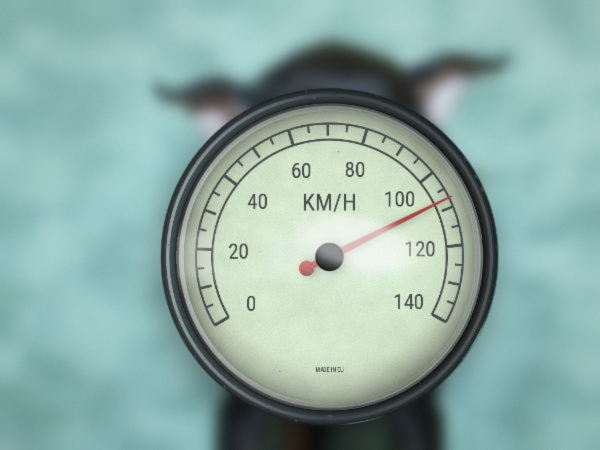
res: 107.5; km/h
